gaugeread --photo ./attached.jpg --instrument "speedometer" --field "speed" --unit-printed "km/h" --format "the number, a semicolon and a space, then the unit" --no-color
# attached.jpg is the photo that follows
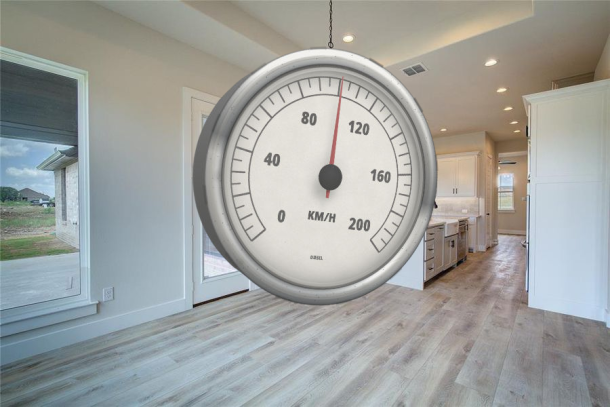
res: 100; km/h
